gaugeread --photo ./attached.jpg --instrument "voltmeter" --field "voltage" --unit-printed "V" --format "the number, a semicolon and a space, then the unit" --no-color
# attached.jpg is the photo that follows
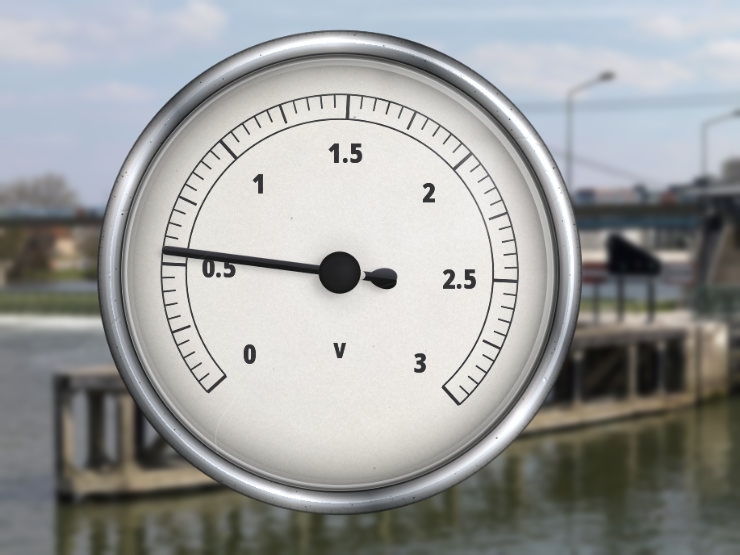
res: 0.55; V
